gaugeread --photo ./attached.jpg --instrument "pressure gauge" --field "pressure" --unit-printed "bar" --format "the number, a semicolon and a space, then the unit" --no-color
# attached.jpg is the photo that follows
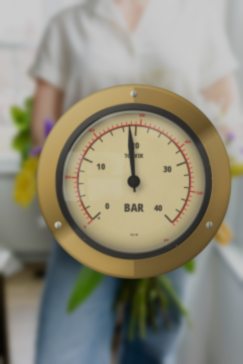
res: 19; bar
